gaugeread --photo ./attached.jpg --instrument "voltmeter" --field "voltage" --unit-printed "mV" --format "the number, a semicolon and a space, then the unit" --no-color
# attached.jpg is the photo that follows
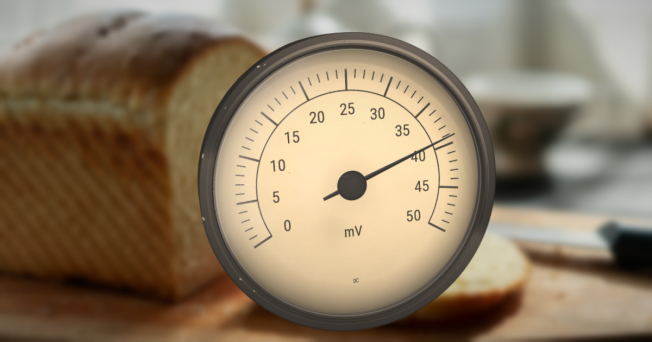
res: 39; mV
